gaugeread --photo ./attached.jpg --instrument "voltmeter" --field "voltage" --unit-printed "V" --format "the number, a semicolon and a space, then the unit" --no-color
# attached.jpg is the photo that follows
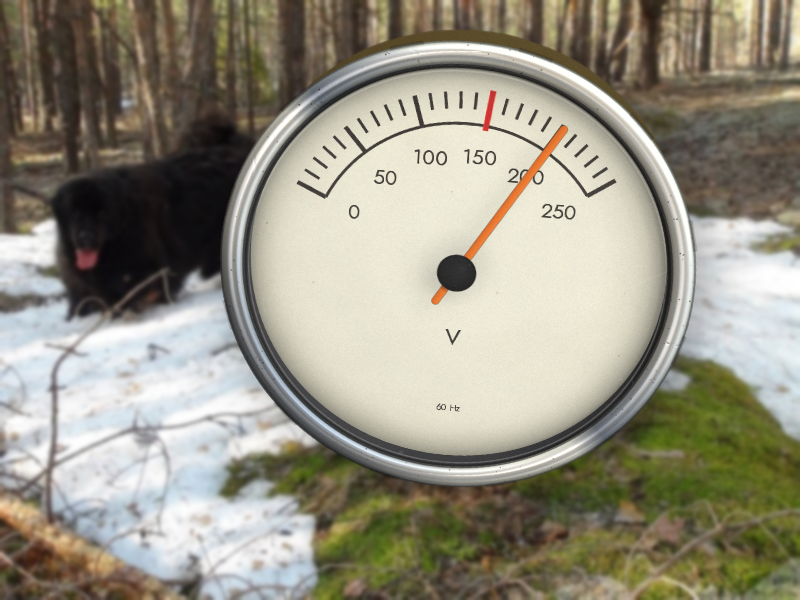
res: 200; V
